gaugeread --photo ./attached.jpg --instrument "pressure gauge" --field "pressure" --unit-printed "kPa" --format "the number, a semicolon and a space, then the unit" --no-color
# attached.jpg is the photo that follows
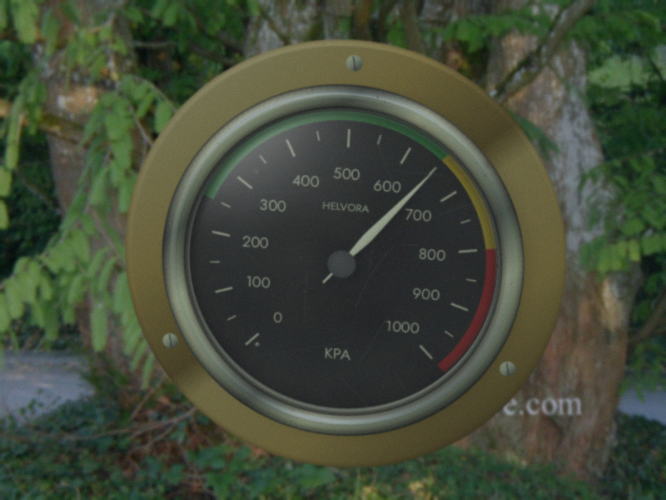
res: 650; kPa
